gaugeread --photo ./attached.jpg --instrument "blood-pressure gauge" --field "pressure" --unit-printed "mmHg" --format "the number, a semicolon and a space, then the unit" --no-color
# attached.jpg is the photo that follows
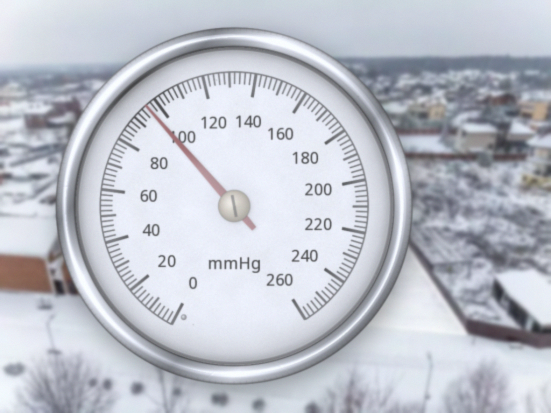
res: 96; mmHg
